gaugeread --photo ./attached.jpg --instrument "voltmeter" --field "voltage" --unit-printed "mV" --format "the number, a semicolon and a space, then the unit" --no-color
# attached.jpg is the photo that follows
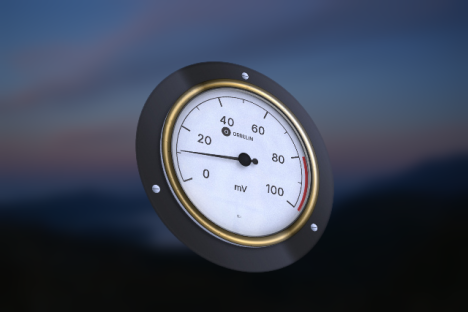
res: 10; mV
